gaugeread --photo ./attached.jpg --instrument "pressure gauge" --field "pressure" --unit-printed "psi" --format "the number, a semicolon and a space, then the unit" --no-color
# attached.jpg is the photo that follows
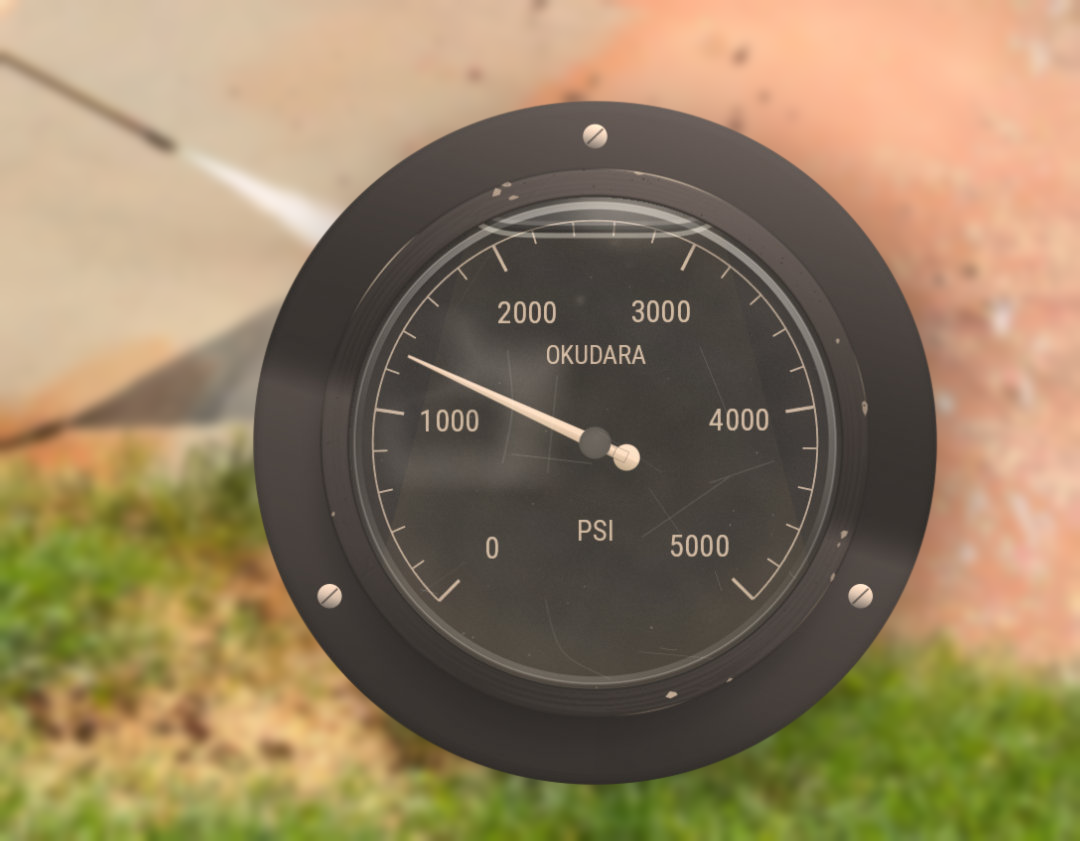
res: 1300; psi
